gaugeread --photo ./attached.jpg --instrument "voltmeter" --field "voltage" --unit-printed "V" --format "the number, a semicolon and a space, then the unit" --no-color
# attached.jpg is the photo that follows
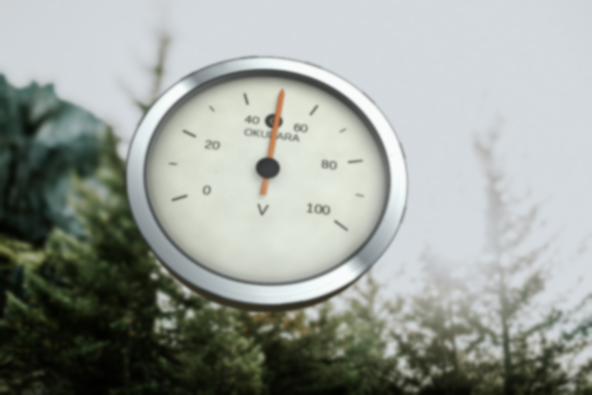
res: 50; V
